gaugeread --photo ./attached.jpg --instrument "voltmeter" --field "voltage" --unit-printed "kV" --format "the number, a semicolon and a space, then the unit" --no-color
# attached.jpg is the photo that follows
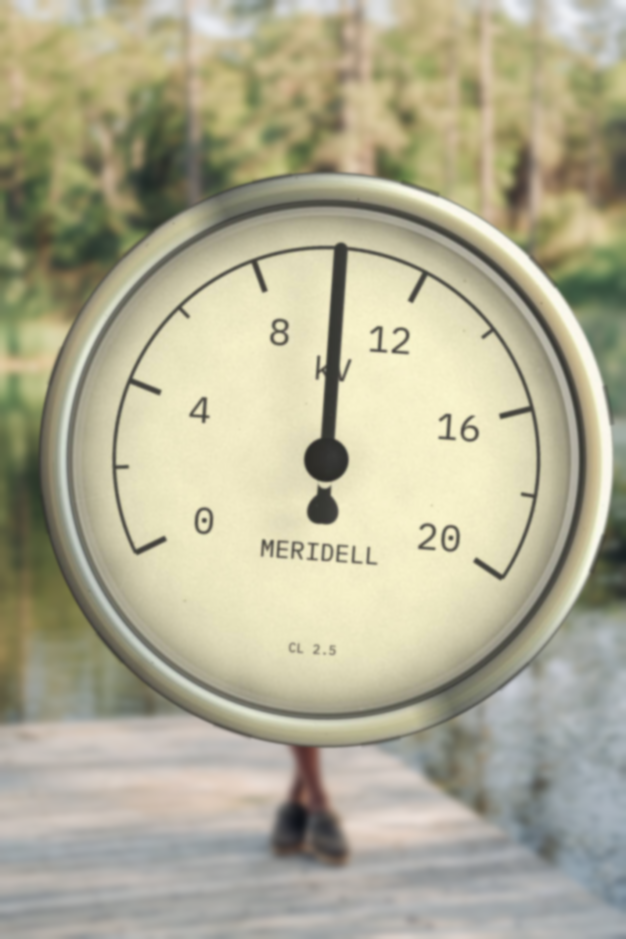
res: 10; kV
